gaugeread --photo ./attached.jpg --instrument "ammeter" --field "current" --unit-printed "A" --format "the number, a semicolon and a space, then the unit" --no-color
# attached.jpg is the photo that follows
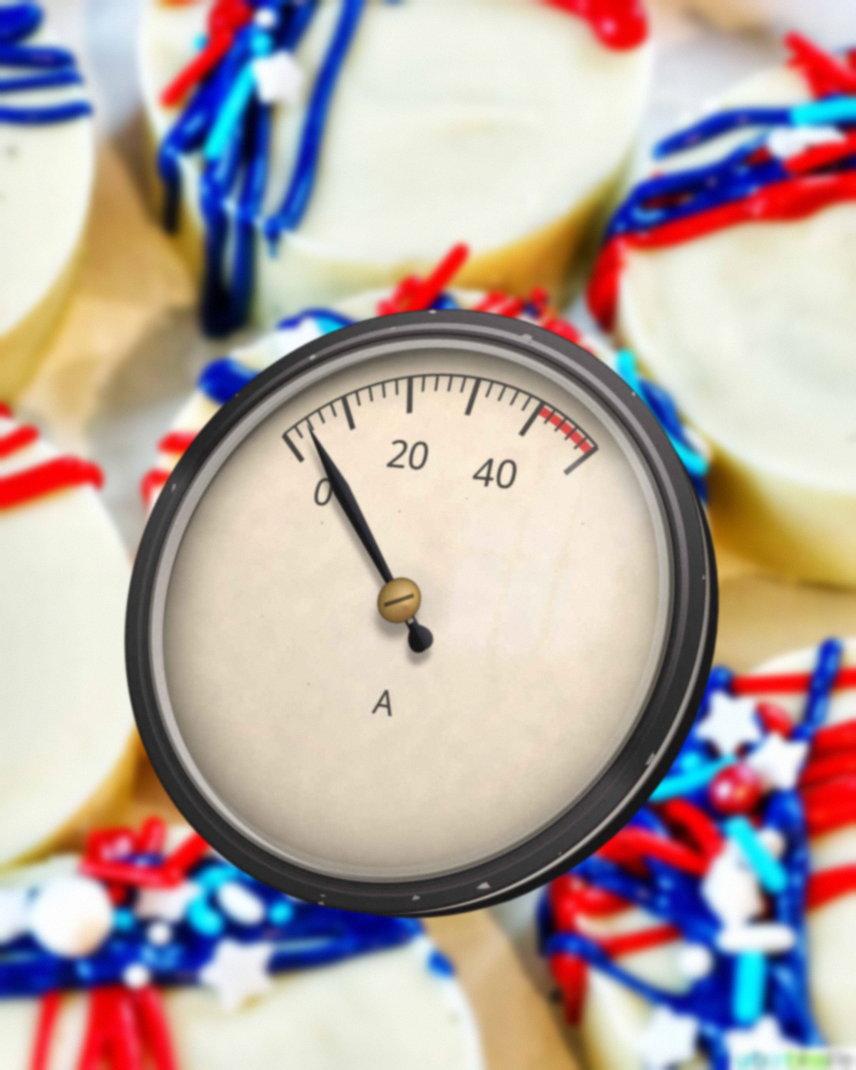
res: 4; A
